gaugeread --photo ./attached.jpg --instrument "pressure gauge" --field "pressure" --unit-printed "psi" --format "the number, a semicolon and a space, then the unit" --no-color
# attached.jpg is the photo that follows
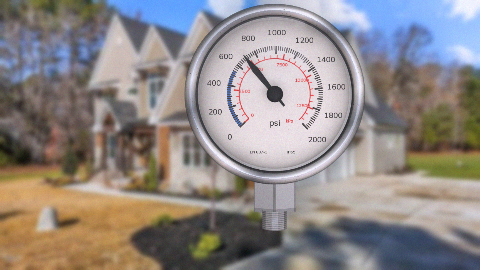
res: 700; psi
